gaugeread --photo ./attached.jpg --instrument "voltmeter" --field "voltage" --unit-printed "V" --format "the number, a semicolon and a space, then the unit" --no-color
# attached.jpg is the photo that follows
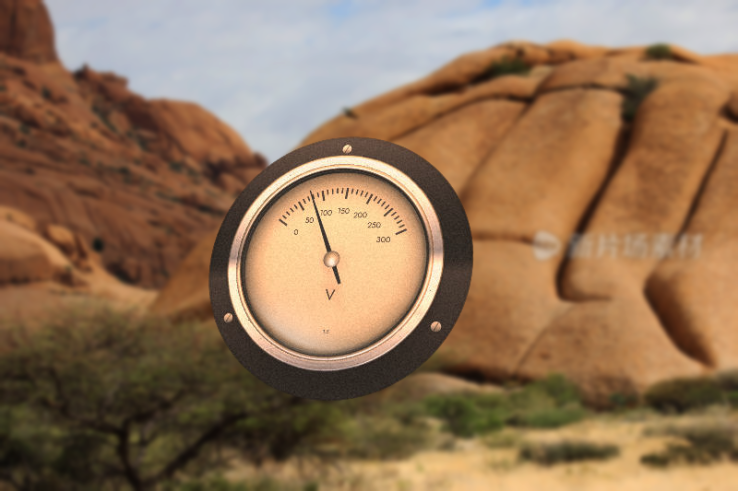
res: 80; V
